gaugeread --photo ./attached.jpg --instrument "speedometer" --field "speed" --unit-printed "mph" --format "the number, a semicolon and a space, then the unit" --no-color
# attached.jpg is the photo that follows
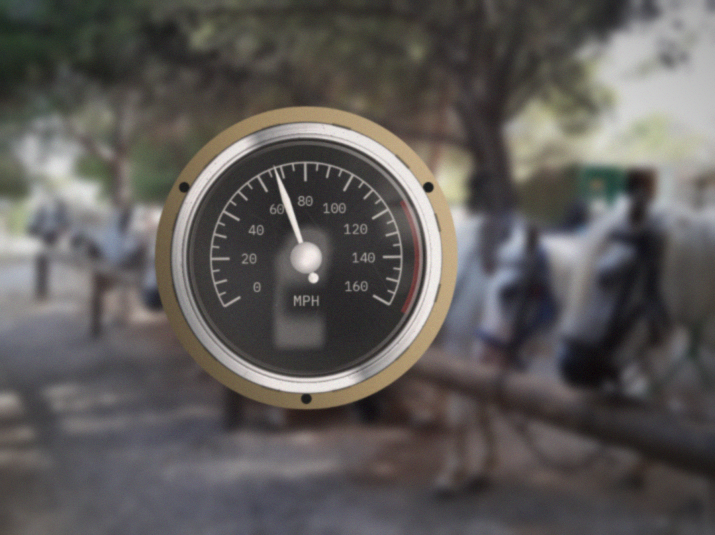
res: 67.5; mph
